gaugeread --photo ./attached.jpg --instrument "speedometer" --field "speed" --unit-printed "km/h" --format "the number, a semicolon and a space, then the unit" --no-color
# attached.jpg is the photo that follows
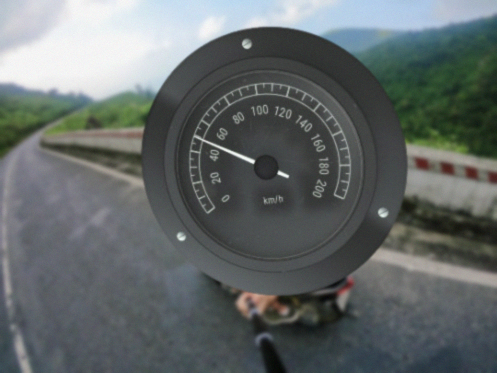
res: 50; km/h
